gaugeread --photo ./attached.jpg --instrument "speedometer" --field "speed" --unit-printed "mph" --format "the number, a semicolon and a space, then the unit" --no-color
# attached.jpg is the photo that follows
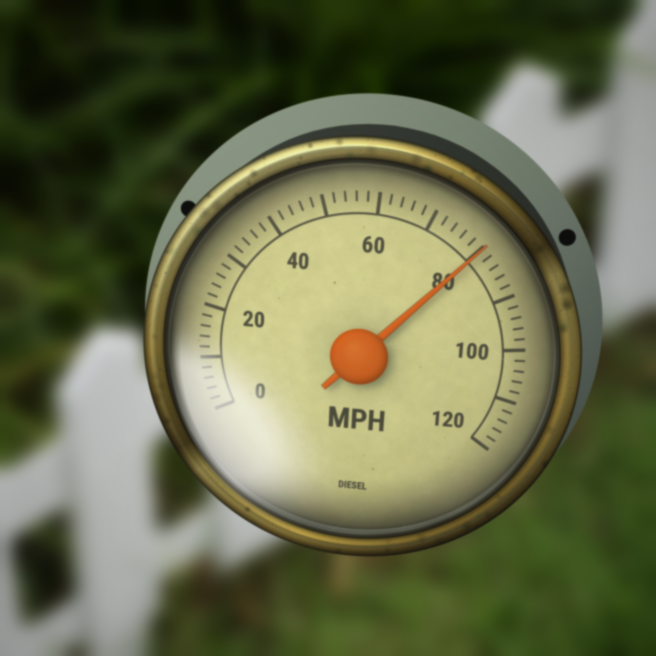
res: 80; mph
